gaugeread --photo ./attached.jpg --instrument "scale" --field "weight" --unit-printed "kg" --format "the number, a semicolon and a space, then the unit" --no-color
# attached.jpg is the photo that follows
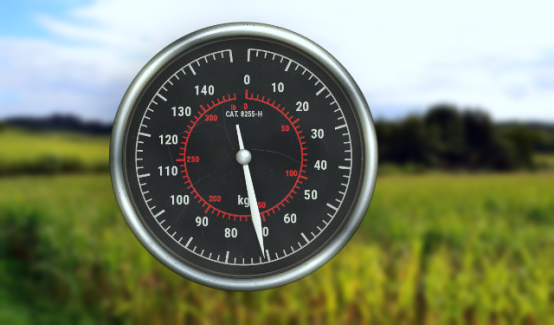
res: 71; kg
